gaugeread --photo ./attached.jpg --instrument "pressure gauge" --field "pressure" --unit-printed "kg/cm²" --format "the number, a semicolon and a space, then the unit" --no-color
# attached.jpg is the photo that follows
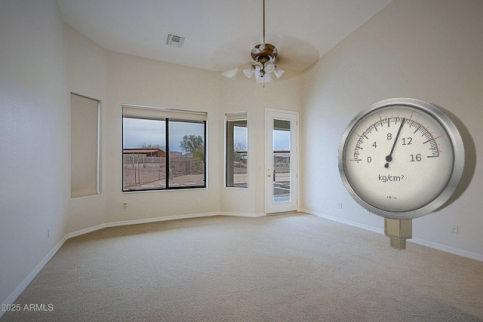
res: 10; kg/cm²
